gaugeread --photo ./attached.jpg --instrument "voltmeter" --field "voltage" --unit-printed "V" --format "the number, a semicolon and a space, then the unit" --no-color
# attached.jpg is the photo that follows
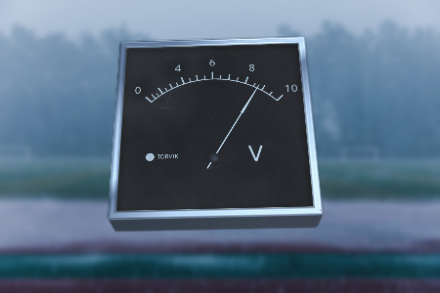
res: 8.75; V
